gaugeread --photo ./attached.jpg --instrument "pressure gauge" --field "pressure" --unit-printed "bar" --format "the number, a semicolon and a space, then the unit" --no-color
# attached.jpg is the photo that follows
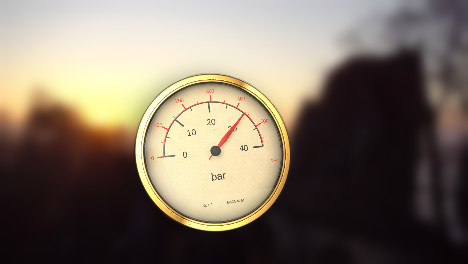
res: 30; bar
